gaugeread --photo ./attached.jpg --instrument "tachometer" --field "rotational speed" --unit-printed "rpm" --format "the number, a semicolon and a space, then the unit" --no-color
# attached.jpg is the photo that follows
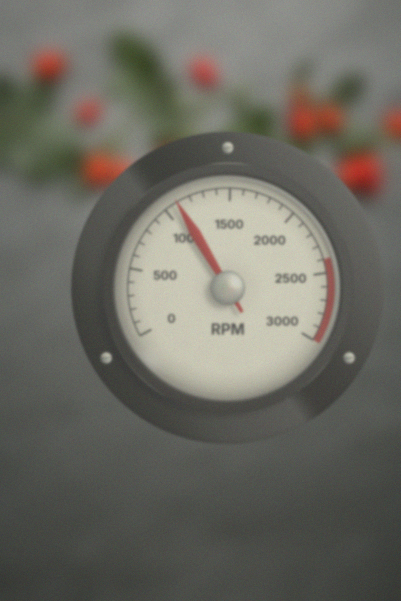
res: 1100; rpm
